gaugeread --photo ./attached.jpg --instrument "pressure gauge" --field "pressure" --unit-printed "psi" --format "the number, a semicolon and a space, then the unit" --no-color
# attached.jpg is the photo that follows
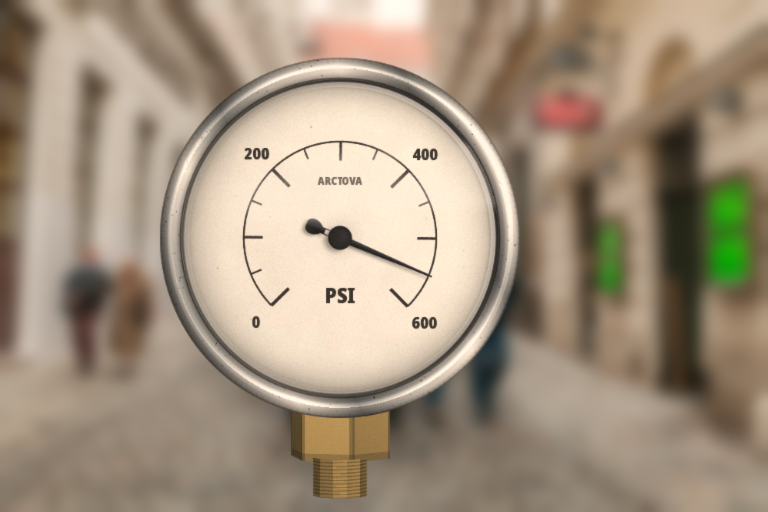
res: 550; psi
